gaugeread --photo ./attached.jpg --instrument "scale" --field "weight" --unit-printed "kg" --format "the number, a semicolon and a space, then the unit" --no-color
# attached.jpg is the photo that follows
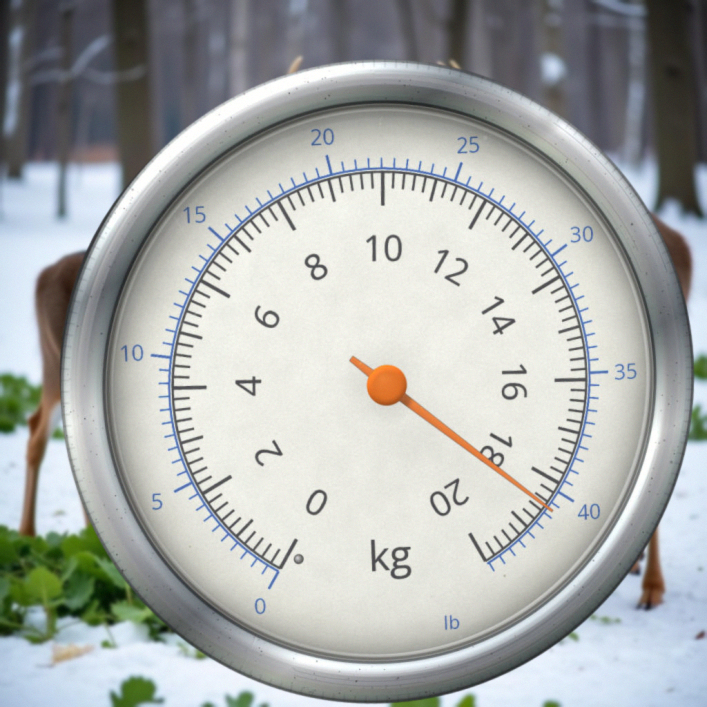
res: 18.5; kg
